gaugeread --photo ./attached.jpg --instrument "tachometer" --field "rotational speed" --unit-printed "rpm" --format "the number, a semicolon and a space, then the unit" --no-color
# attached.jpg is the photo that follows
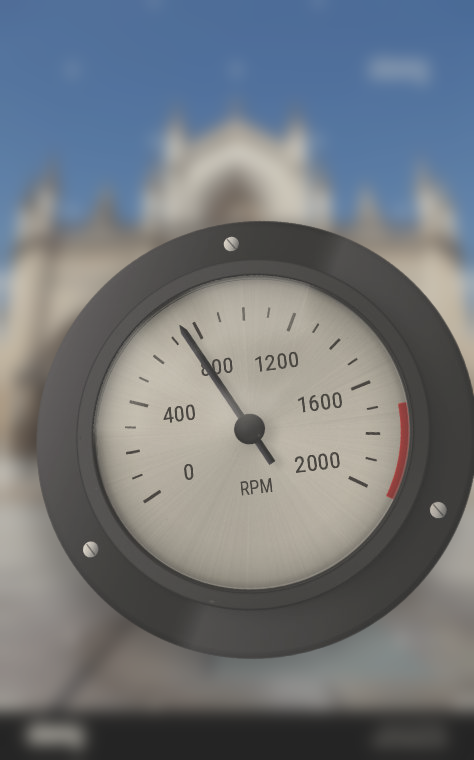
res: 750; rpm
